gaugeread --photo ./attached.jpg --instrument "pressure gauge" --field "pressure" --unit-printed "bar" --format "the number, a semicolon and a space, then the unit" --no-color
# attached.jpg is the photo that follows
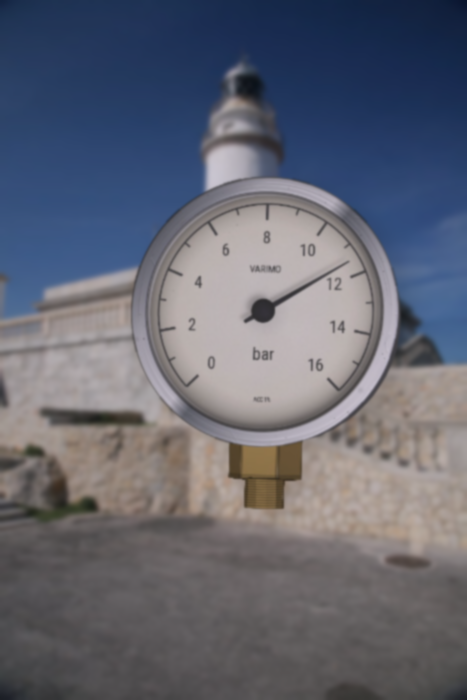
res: 11.5; bar
